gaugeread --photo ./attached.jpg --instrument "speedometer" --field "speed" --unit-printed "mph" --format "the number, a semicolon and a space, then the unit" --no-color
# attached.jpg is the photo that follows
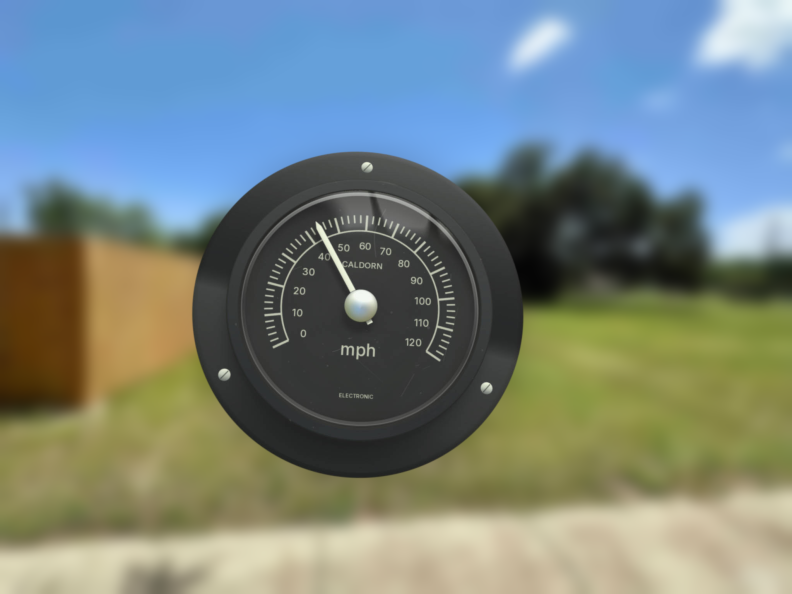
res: 44; mph
